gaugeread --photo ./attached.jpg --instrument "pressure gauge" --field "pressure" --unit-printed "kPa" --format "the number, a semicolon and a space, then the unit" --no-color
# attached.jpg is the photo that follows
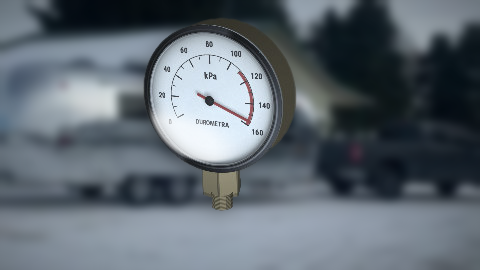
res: 155; kPa
